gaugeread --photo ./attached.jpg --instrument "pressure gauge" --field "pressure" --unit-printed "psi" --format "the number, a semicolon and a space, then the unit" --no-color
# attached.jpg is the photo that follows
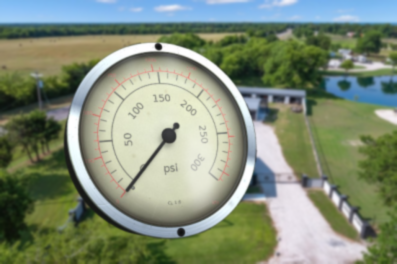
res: 0; psi
